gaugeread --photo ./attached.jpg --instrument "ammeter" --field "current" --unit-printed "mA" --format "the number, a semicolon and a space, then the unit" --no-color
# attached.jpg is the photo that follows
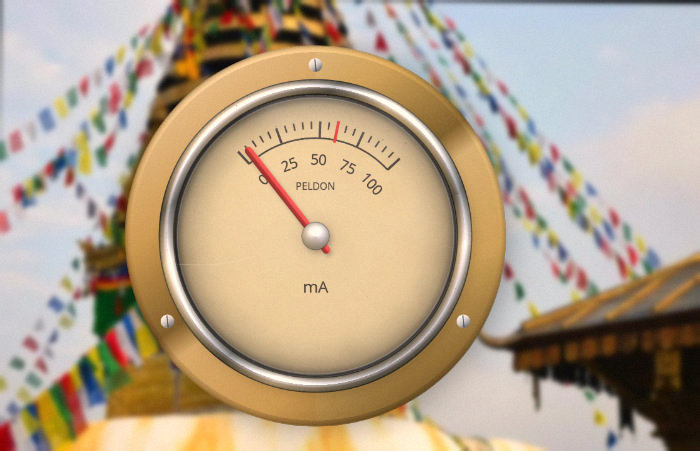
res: 5; mA
